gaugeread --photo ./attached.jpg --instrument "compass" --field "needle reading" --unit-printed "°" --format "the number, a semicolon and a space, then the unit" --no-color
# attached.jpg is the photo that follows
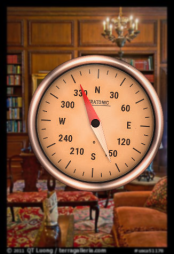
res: 335; °
